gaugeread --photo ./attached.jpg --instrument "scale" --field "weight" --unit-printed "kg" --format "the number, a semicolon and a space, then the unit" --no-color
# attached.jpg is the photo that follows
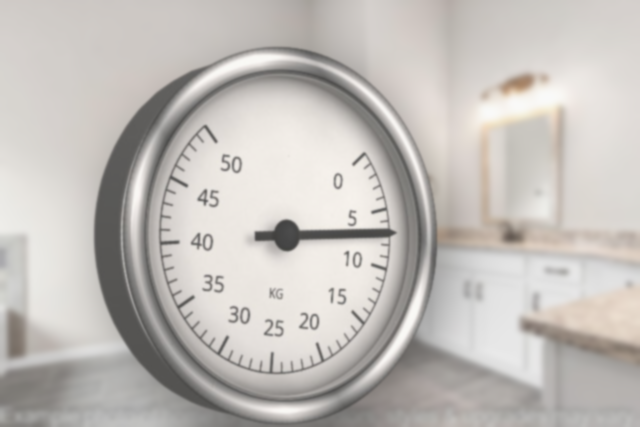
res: 7; kg
